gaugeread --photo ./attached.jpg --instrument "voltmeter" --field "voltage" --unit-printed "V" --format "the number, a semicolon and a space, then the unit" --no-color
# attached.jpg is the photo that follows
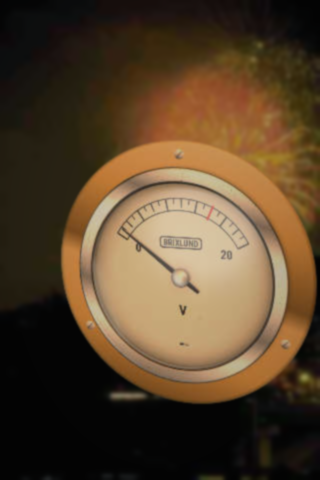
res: 1; V
